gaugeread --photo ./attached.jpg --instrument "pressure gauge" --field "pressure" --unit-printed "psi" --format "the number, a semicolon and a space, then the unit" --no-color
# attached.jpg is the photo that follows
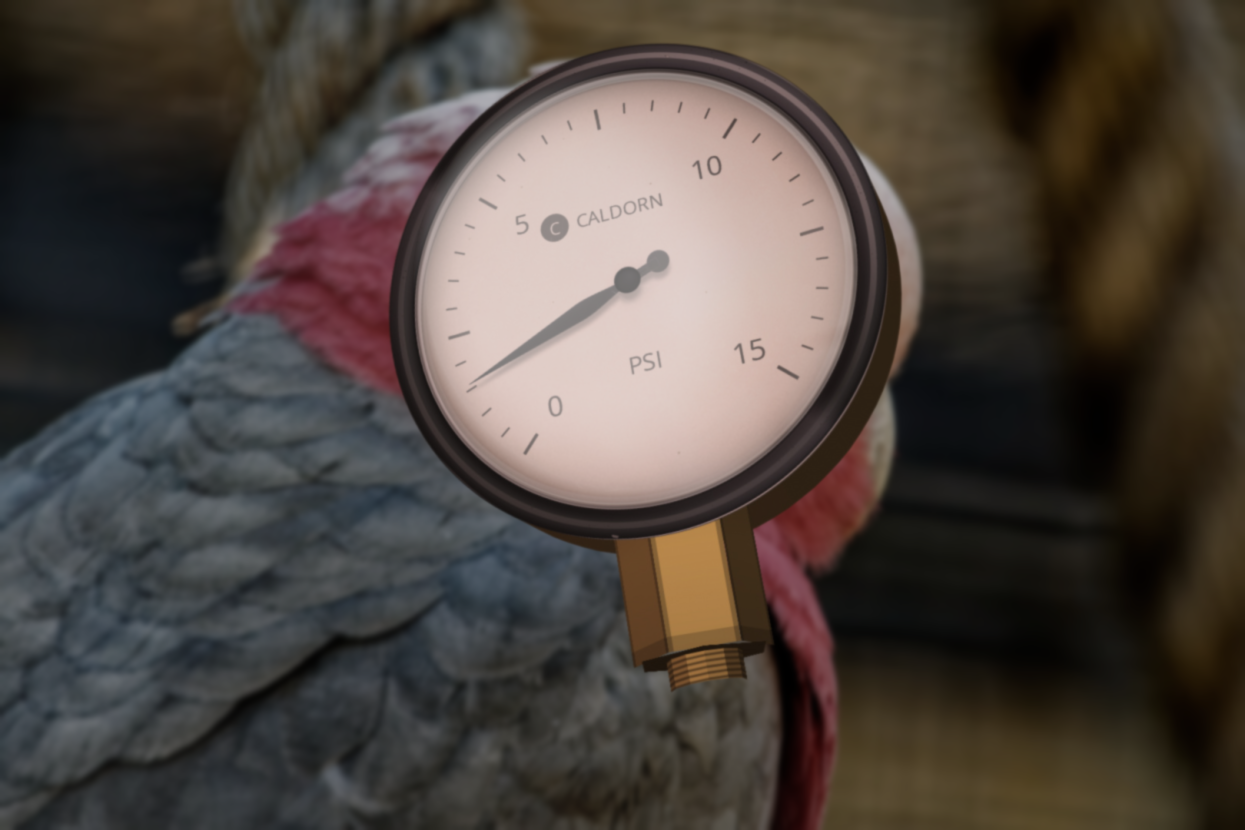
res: 1.5; psi
